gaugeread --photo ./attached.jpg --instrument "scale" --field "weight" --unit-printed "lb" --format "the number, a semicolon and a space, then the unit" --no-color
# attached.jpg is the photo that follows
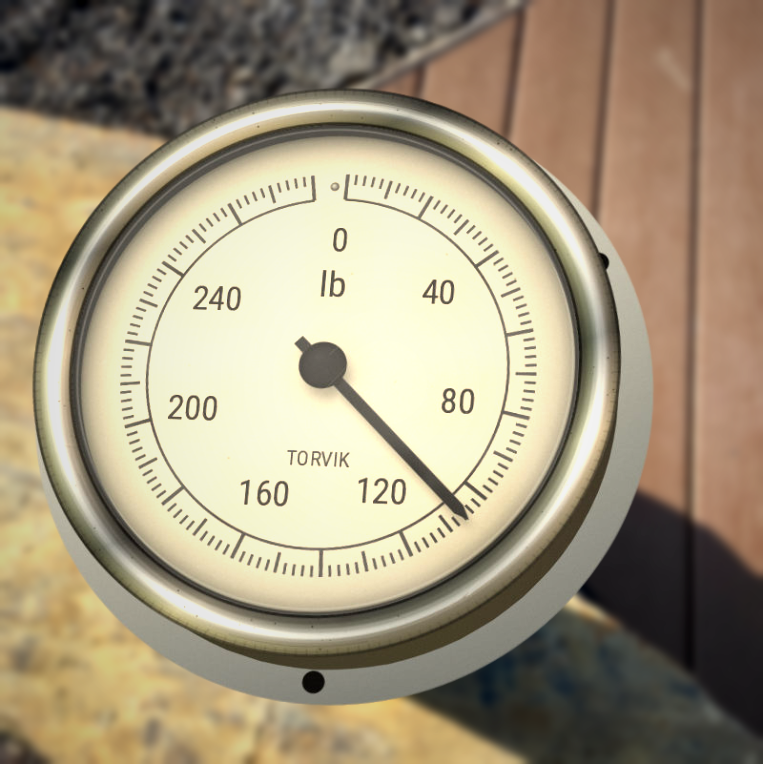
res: 106; lb
